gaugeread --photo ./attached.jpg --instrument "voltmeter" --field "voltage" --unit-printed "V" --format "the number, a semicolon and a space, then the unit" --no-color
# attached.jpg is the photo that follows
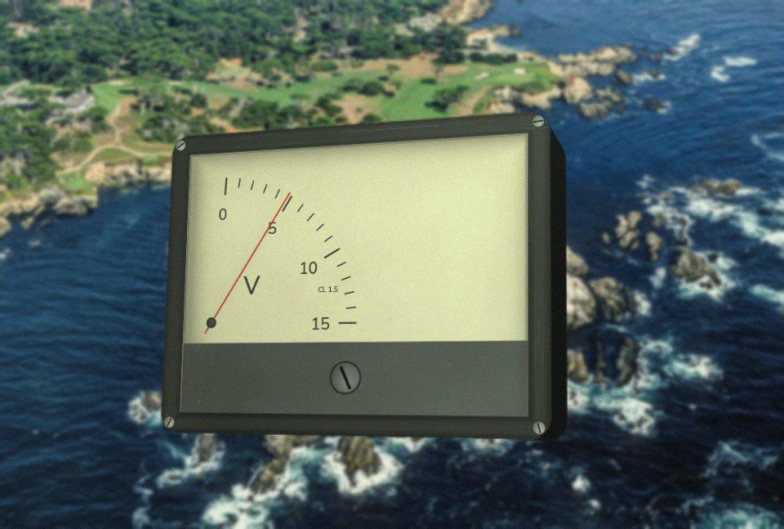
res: 5; V
